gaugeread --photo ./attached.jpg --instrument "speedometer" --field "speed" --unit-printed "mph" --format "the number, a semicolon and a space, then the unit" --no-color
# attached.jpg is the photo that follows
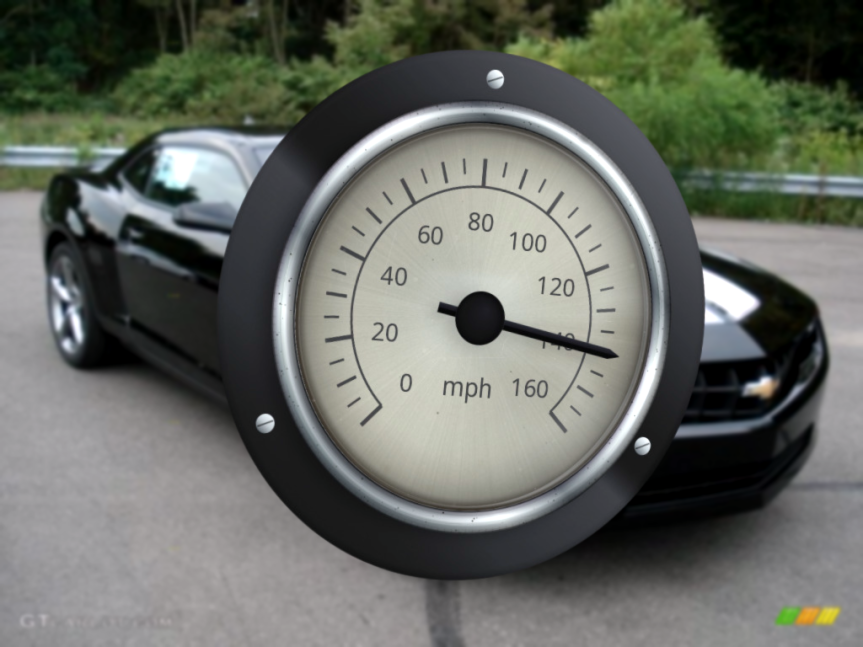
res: 140; mph
